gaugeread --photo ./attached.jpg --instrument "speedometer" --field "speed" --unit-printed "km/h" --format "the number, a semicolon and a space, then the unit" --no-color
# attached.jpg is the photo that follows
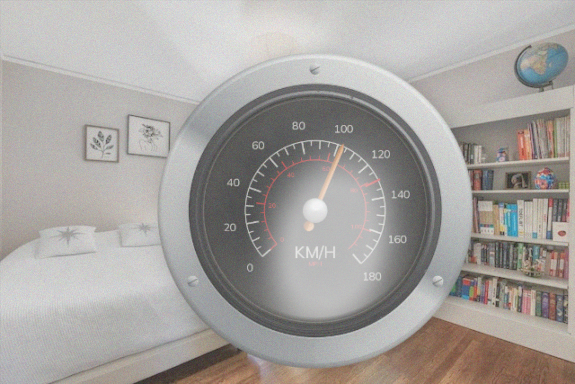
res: 102.5; km/h
